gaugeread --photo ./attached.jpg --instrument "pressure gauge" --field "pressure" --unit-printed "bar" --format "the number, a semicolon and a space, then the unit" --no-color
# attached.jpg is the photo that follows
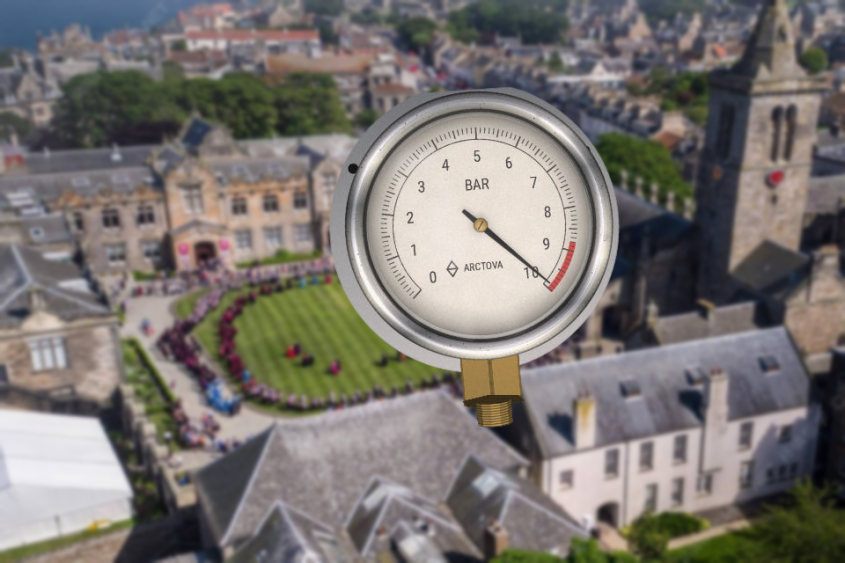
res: 9.9; bar
